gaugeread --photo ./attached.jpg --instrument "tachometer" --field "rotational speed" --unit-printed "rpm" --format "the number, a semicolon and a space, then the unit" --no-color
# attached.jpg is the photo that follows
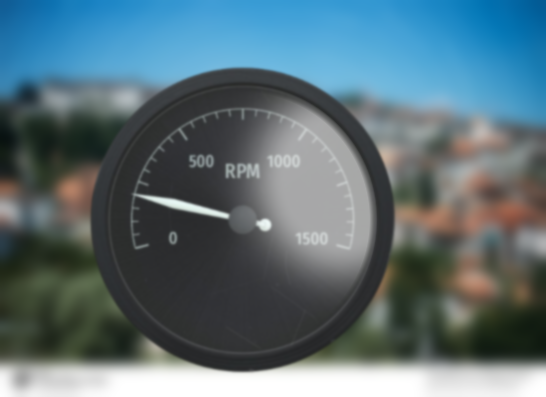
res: 200; rpm
